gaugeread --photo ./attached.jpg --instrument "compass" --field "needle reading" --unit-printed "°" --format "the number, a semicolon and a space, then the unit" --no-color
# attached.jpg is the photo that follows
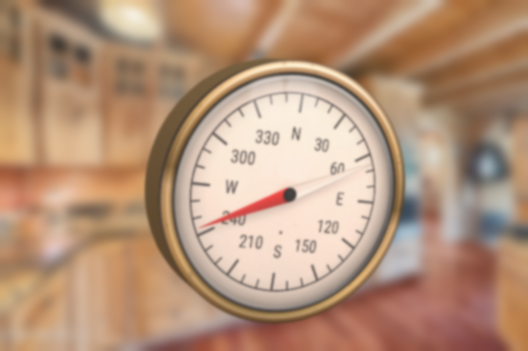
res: 245; °
